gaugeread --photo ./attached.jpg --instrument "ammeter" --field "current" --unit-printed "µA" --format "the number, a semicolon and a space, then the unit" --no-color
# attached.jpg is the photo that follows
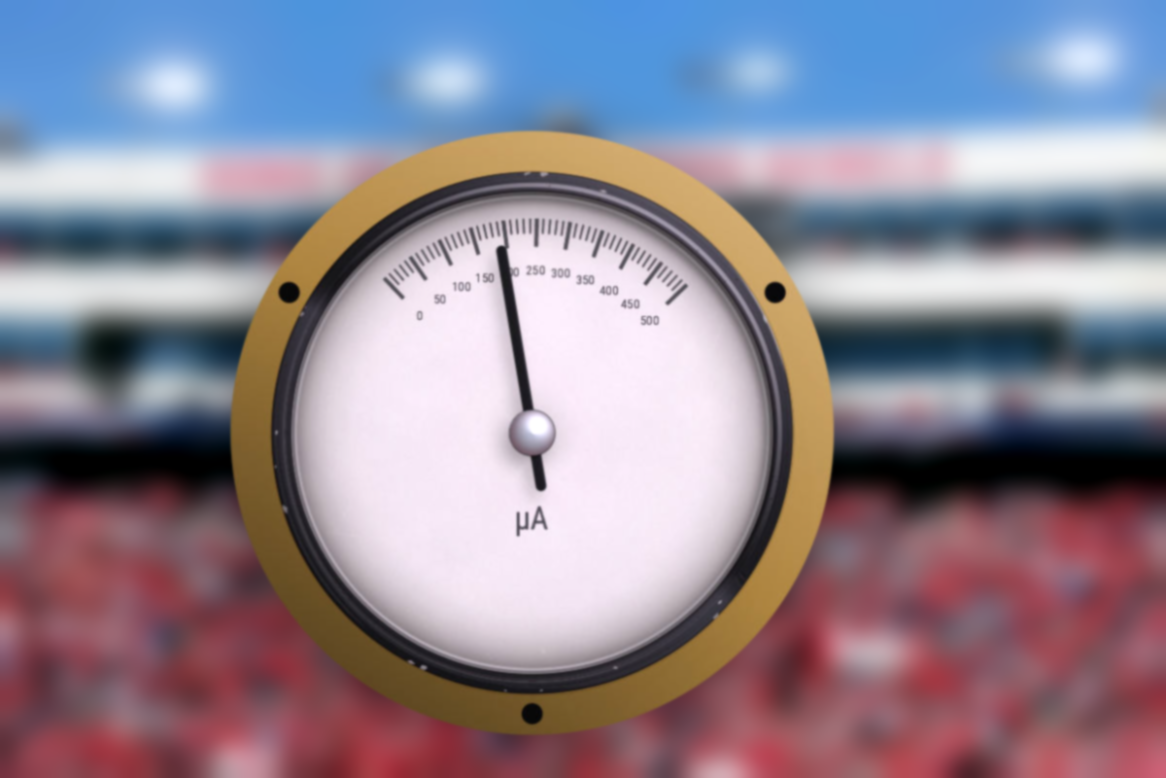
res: 190; µA
